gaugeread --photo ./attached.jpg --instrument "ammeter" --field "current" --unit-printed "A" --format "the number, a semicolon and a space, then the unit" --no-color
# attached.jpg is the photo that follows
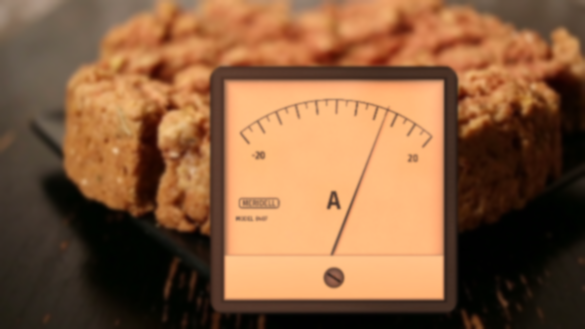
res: 10; A
